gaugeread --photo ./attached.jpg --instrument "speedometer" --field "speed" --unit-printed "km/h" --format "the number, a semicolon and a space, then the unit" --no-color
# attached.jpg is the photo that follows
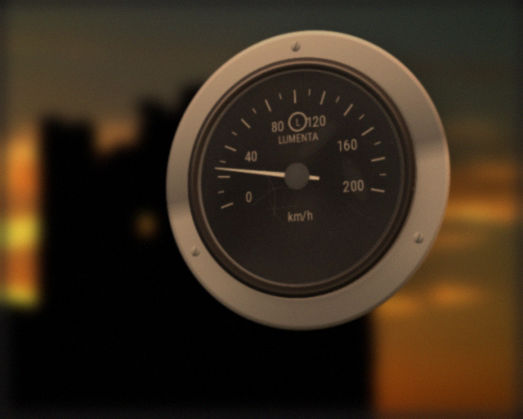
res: 25; km/h
